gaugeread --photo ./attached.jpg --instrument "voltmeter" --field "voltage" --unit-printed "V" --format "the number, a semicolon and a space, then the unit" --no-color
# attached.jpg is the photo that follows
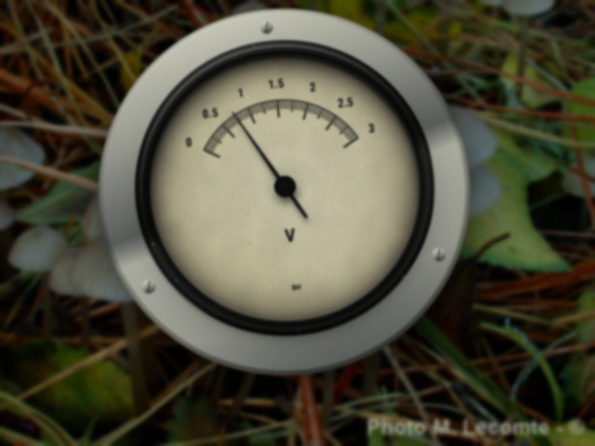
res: 0.75; V
